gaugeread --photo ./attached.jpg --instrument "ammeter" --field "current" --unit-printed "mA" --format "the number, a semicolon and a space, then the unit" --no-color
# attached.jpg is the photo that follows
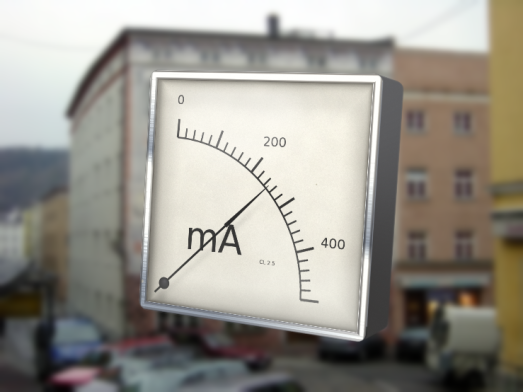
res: 250; mA
